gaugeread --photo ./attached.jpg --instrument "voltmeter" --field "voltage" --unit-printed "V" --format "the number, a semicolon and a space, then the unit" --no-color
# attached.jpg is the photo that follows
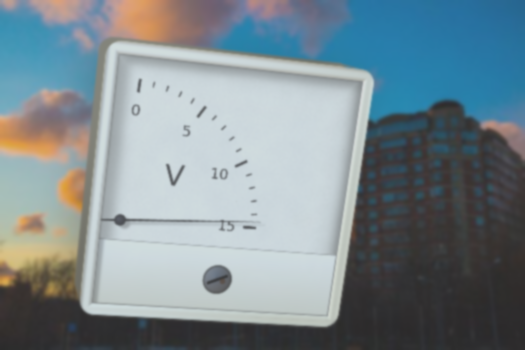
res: 14.5; V
